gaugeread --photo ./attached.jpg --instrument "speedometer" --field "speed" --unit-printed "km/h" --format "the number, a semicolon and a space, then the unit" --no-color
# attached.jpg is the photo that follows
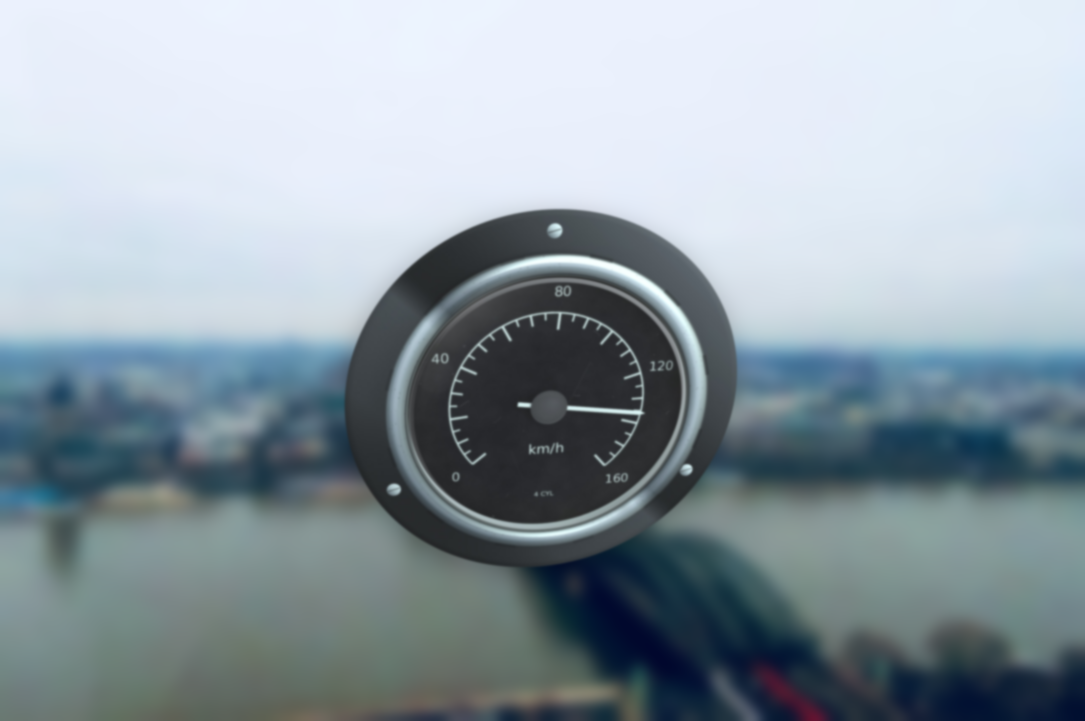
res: 135; km/h
